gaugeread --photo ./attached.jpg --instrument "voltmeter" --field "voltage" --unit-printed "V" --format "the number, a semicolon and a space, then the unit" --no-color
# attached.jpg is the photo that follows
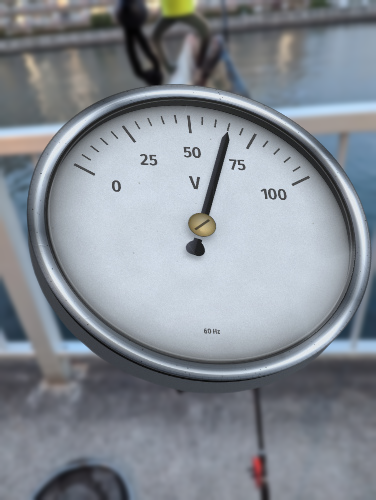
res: 65; V
